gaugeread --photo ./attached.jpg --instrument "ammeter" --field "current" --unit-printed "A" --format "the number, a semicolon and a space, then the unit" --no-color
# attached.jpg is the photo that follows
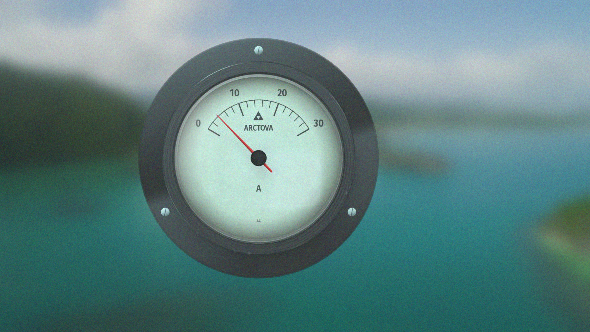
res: 4; A
